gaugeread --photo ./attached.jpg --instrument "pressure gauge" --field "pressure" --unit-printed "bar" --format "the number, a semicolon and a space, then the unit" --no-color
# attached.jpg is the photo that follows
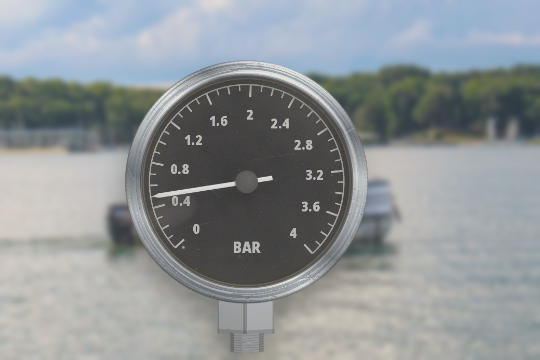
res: 0.5; bar
